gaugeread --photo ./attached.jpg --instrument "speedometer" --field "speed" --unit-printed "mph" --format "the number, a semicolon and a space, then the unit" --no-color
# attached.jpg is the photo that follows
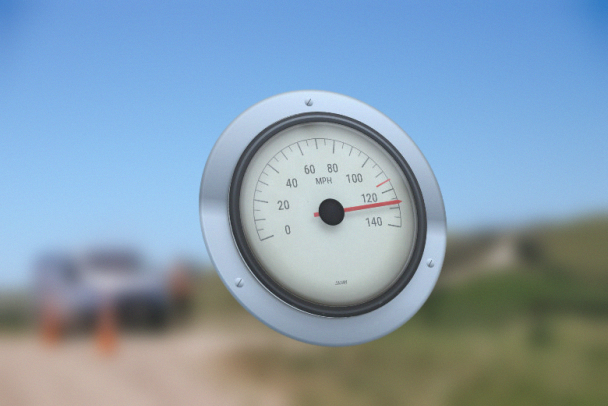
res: 127.5; mph
